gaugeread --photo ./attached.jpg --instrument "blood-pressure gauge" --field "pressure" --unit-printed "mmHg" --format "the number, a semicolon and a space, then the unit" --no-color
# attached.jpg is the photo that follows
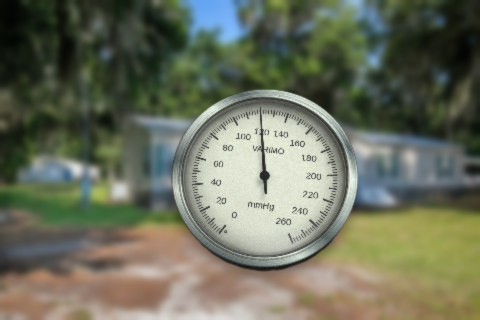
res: 120; mmHg
